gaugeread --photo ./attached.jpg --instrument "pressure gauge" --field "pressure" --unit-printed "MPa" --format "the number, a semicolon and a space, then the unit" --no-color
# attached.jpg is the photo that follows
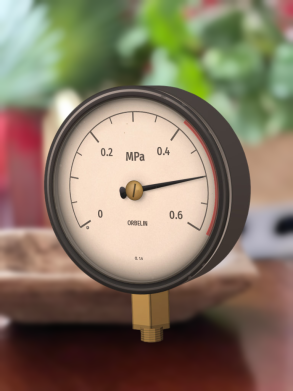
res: 0.5; MPa
